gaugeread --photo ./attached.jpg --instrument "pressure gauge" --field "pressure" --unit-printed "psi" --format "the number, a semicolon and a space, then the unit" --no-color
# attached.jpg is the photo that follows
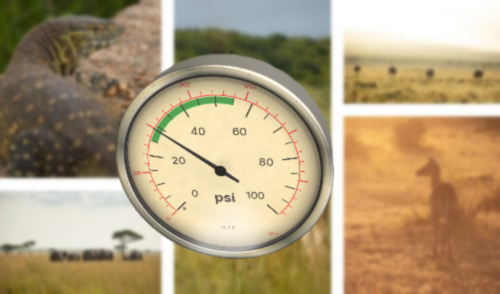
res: 30; psi
